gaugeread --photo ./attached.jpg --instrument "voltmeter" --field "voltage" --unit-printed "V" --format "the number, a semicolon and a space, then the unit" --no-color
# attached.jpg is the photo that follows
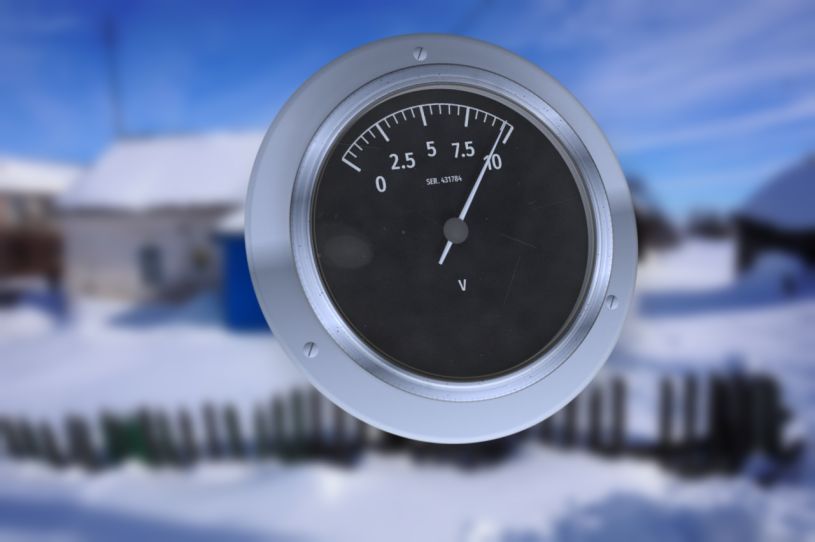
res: 9.5; V
